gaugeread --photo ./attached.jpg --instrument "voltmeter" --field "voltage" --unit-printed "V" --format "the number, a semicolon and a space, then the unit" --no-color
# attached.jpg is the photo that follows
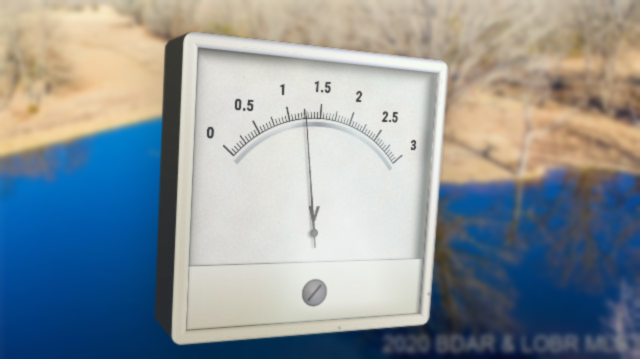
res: 1.25; V
